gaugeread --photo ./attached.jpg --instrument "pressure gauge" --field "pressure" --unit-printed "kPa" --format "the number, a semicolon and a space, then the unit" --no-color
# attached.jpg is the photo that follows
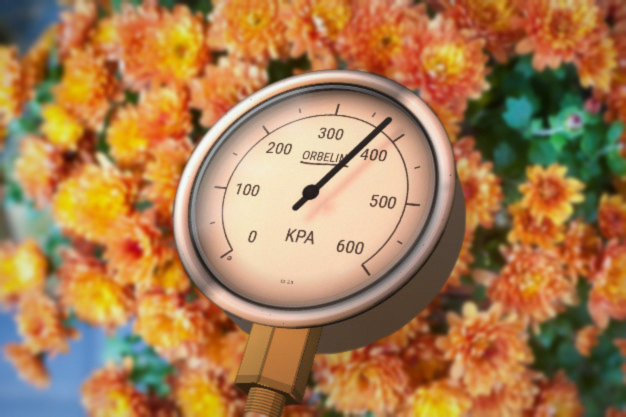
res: 375; kPa
